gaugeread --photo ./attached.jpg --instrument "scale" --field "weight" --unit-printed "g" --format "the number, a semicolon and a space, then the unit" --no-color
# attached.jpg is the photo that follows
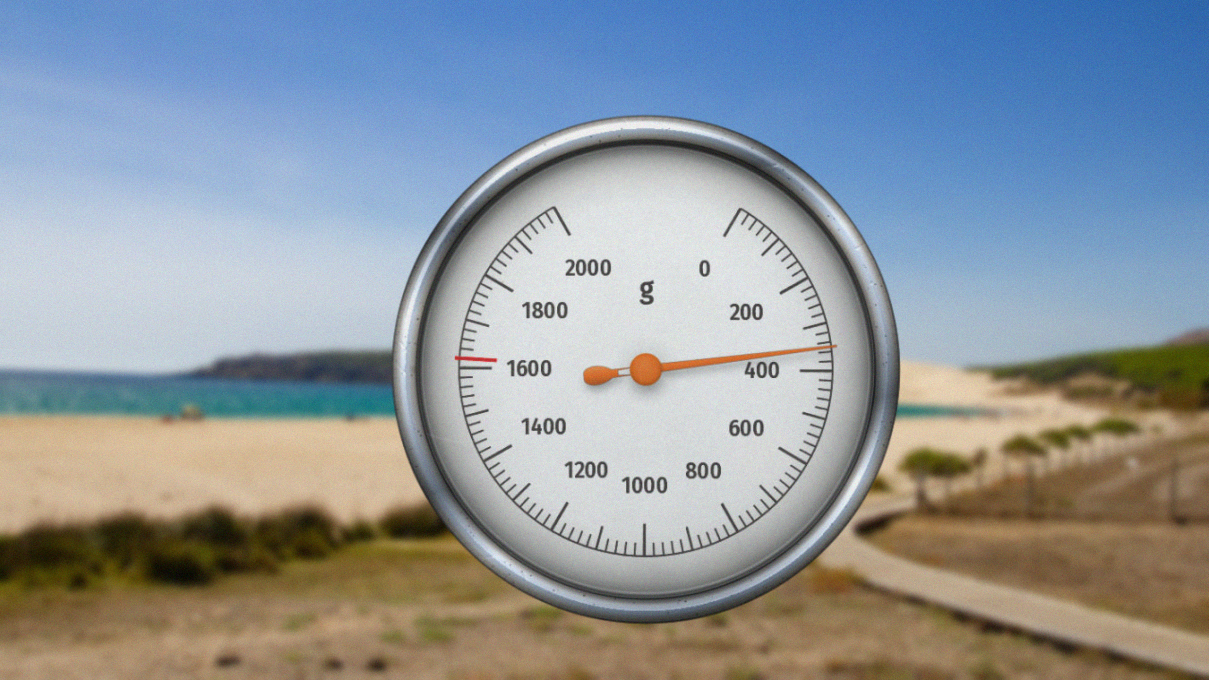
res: 350; g
